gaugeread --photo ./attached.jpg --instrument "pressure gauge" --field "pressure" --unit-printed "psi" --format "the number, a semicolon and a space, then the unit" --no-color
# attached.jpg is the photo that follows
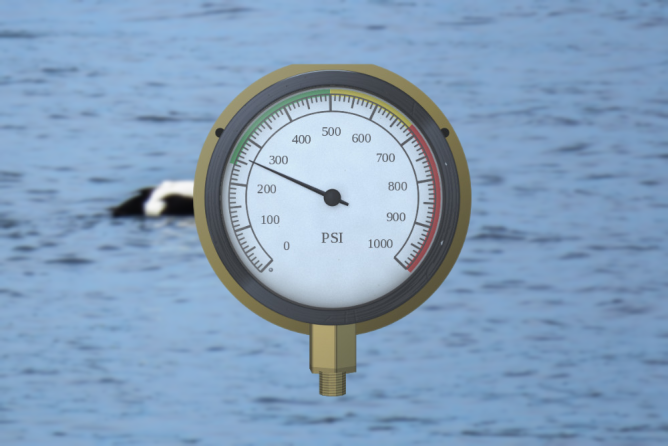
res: 260; psi
